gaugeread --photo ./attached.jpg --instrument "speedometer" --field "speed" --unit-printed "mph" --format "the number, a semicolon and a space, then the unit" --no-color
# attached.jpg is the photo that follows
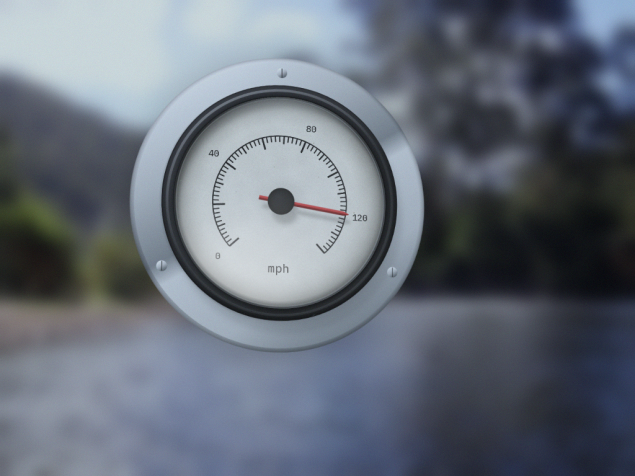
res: 120; mph
